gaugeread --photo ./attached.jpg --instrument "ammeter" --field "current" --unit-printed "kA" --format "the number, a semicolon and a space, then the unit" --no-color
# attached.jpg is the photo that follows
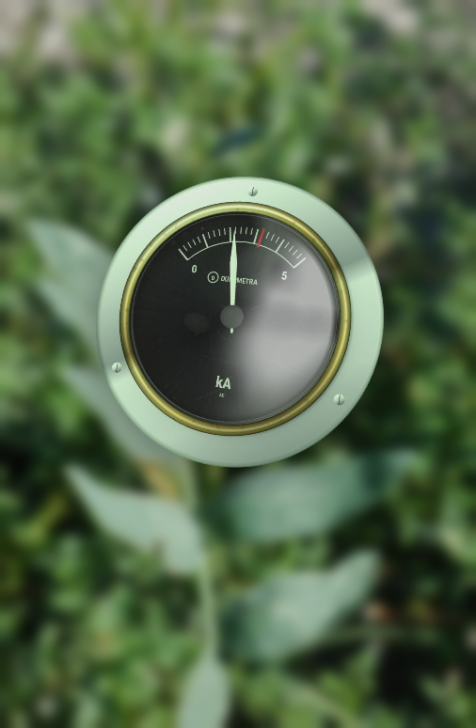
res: 2.2; kA
